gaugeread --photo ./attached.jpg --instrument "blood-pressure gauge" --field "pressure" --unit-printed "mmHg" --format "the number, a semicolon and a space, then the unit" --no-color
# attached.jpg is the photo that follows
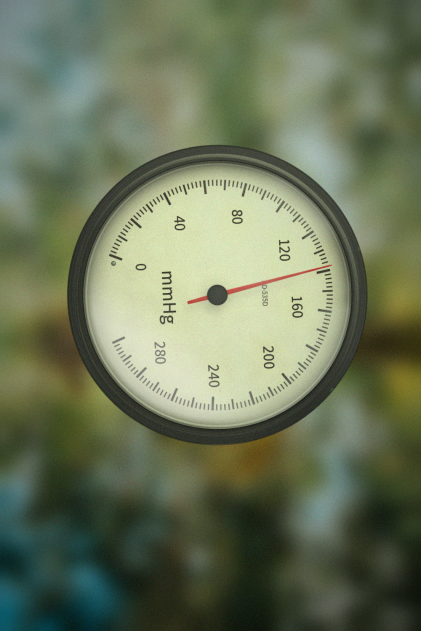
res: 138; mmHg
